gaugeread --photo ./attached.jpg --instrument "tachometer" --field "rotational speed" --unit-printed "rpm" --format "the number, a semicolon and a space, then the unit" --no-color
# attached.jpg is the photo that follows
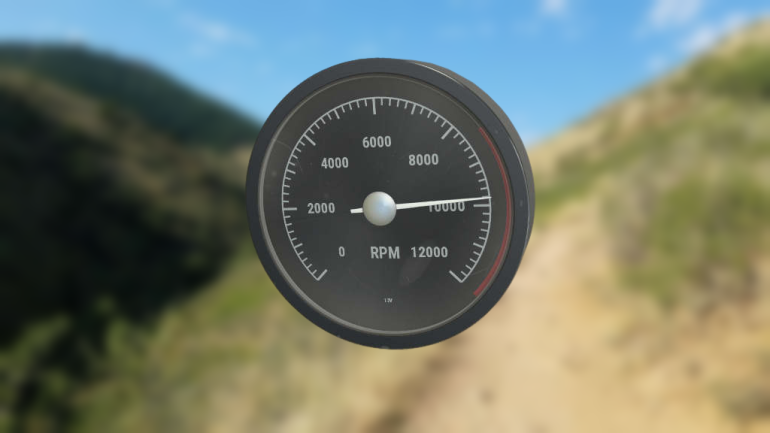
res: 9800; rpm
